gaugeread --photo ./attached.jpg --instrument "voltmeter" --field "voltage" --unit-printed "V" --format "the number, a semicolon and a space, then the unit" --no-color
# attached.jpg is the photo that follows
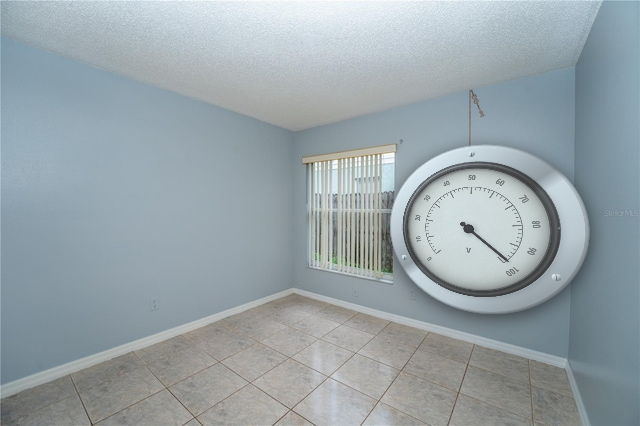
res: 98; V
